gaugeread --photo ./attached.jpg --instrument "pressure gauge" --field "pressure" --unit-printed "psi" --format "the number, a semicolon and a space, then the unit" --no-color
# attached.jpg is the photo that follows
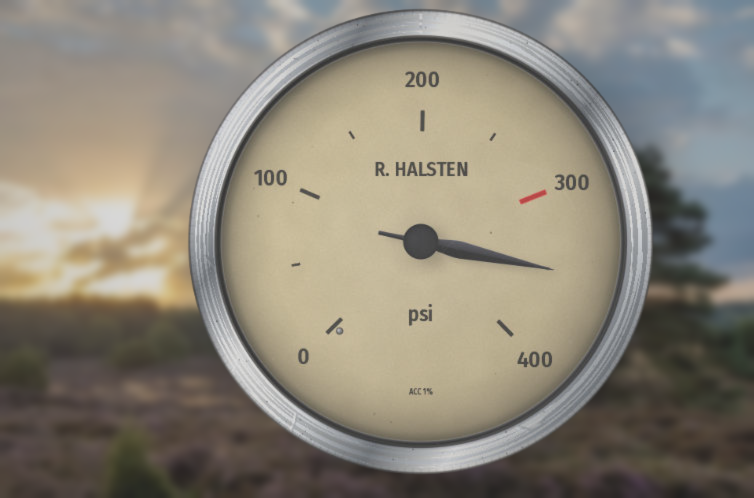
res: 350; psi
